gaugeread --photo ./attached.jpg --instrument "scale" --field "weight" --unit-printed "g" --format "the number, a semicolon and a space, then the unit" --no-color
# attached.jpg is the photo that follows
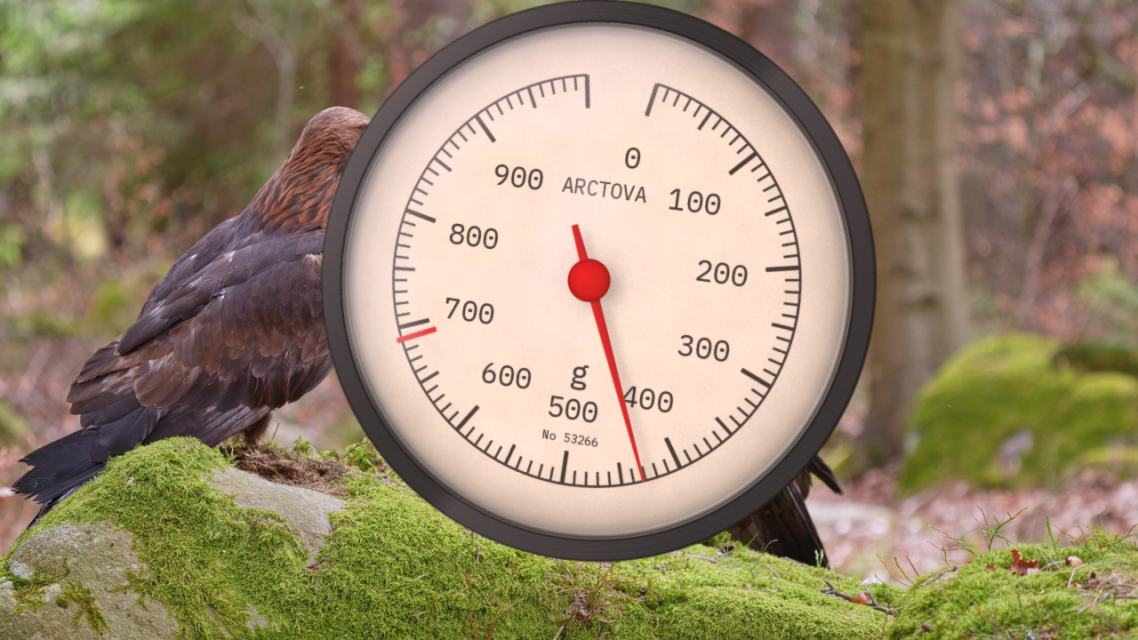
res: 430; g
